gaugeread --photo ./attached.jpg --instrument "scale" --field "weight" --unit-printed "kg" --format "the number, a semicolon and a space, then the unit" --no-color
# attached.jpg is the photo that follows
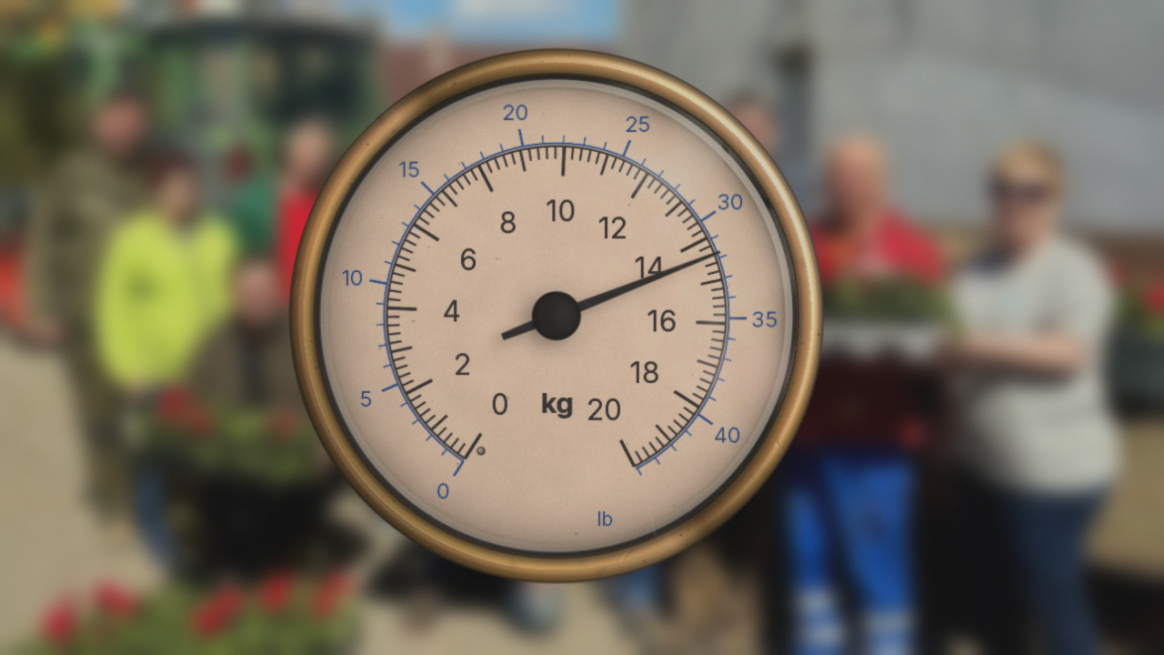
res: 14.4; kg
